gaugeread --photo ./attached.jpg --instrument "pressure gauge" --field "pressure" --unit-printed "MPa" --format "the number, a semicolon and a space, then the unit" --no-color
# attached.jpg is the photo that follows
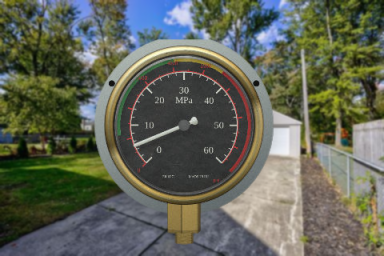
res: 5; MPa
